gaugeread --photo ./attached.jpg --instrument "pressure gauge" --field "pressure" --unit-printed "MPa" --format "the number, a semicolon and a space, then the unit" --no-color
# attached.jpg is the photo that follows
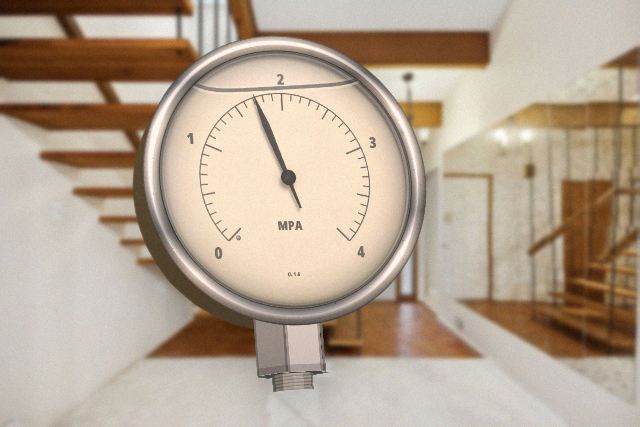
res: 1.7; MPa
